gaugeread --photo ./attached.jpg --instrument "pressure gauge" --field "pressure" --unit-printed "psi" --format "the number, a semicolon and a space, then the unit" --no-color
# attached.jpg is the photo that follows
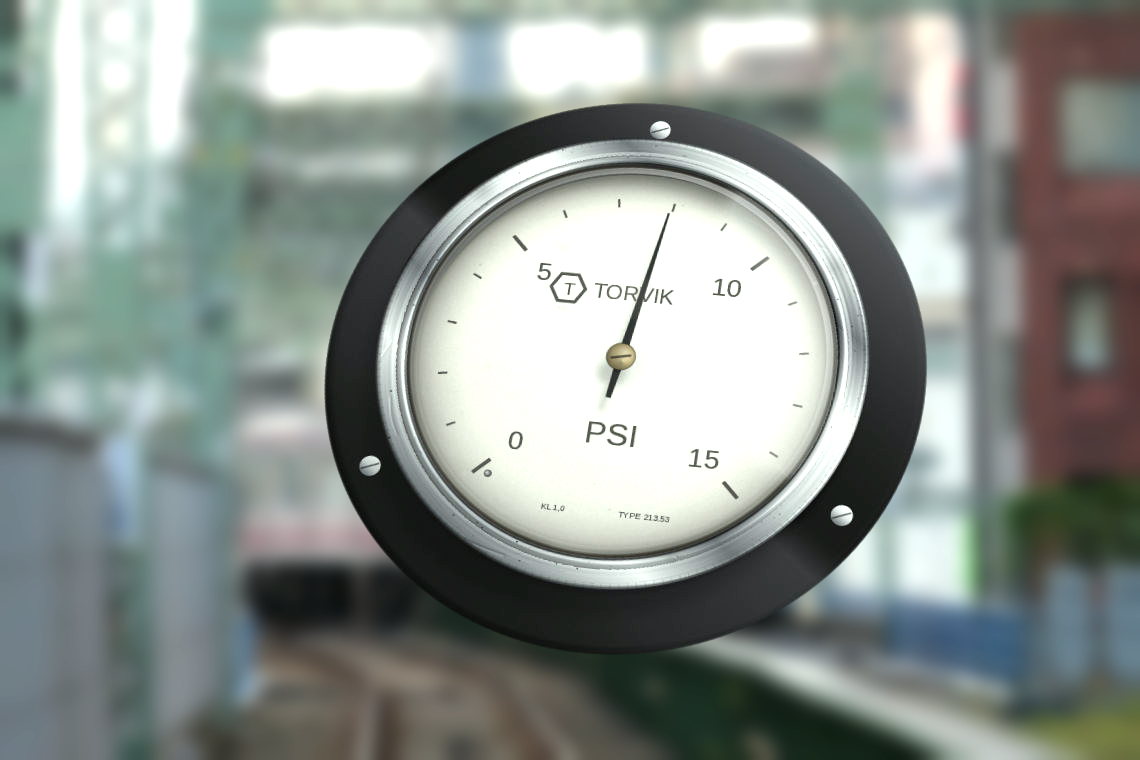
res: 8; psi
